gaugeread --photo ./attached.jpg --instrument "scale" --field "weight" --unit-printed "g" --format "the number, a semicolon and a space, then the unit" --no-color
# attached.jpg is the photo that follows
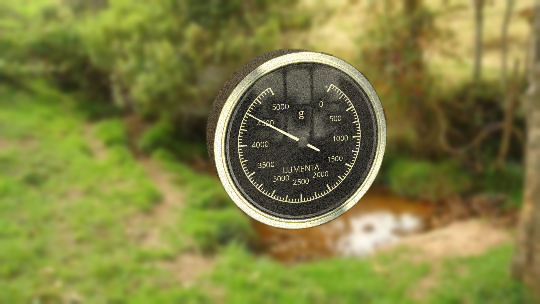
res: 4500; g
